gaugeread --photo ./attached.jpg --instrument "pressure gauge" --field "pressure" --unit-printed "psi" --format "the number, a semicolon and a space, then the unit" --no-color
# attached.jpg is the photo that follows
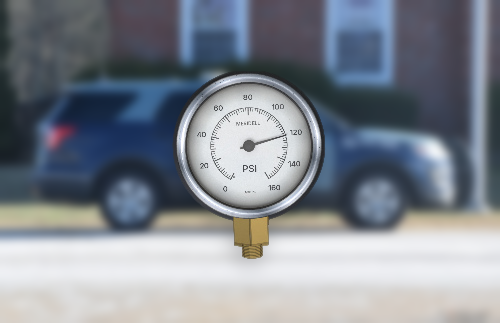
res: 120; psi
